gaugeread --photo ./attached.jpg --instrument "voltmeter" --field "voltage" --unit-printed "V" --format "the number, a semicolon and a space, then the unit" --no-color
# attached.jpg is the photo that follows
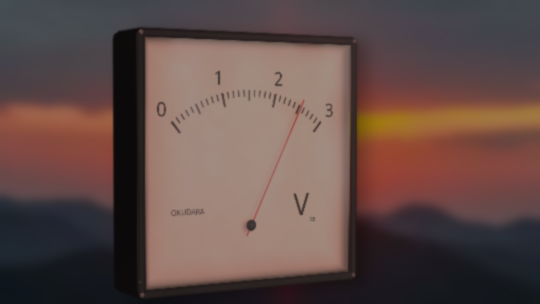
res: 2.5; V
